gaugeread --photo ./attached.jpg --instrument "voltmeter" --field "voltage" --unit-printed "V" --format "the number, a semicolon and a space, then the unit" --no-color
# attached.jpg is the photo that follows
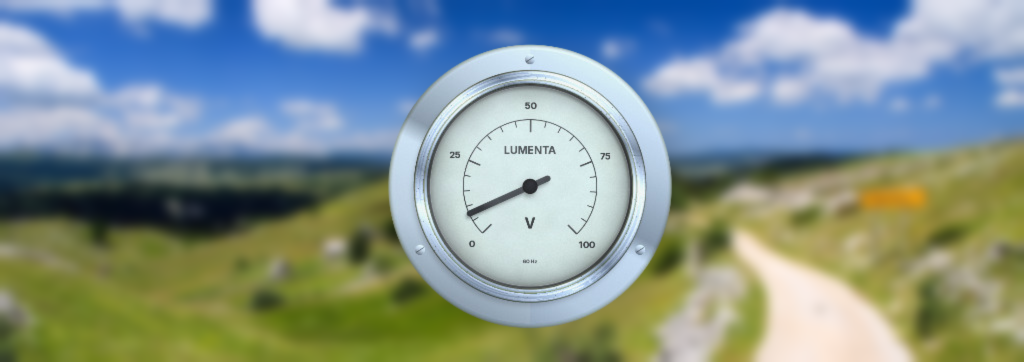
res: 7.5; V
